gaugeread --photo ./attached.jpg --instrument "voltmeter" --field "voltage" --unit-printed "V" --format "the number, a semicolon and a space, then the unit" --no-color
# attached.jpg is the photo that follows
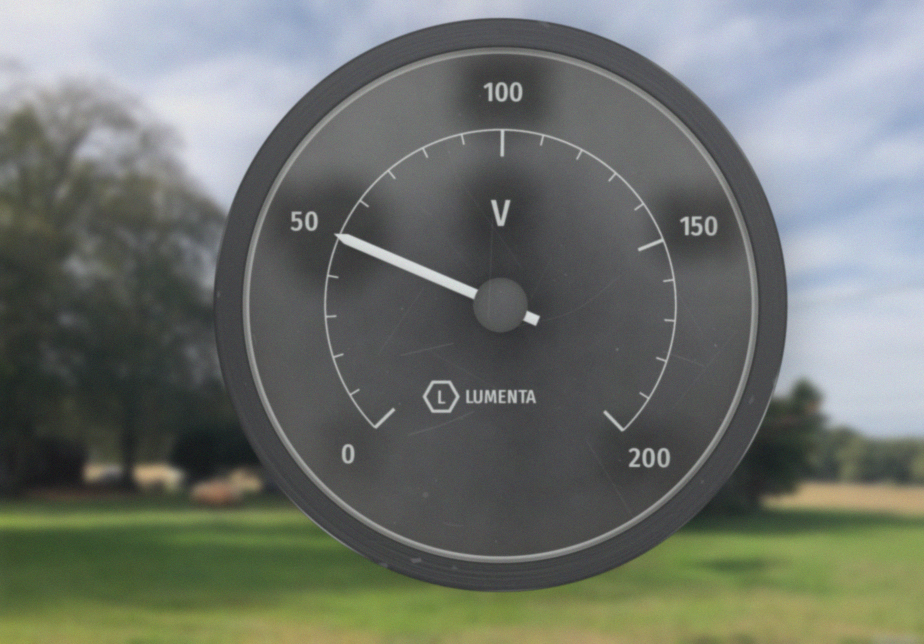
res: 50; V
